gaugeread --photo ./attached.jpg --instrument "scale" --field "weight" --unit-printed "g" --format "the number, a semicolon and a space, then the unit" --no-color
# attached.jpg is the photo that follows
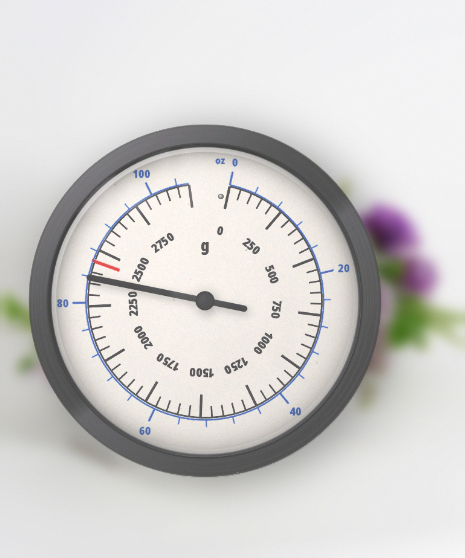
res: 2375; g
